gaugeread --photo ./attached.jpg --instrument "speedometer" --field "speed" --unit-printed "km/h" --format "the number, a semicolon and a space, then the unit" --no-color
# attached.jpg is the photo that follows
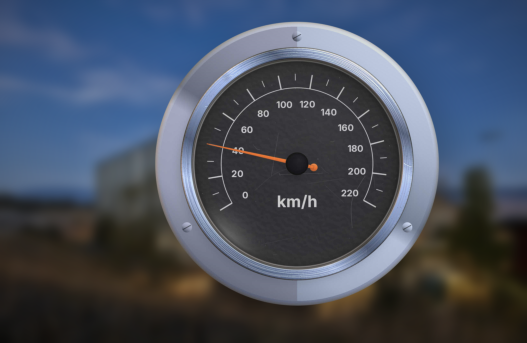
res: 40; km/h
